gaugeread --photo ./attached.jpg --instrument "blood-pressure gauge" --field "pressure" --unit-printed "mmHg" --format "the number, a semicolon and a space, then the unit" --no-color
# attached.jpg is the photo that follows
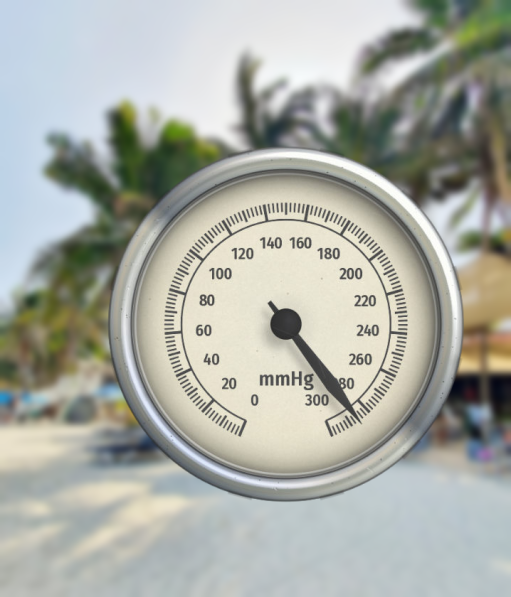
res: 286; mmHg
